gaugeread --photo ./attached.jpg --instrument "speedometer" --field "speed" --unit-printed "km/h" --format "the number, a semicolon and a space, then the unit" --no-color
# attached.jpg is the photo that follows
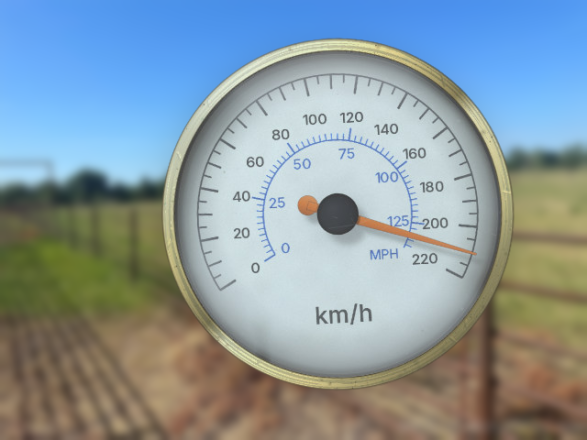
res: 210; km/h
